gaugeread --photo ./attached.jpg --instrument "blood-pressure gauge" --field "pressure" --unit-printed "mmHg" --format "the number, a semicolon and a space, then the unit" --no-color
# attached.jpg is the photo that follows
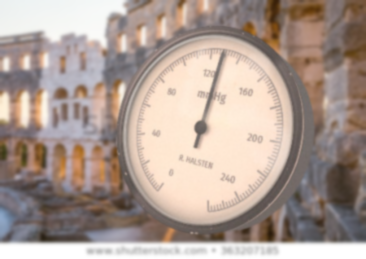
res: 130; mmHg
